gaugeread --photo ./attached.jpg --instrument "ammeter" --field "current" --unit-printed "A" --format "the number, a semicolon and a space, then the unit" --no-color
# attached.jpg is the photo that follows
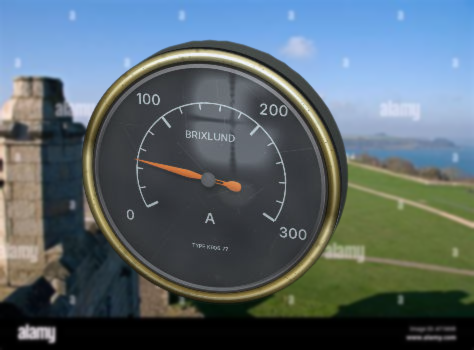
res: 50; A
